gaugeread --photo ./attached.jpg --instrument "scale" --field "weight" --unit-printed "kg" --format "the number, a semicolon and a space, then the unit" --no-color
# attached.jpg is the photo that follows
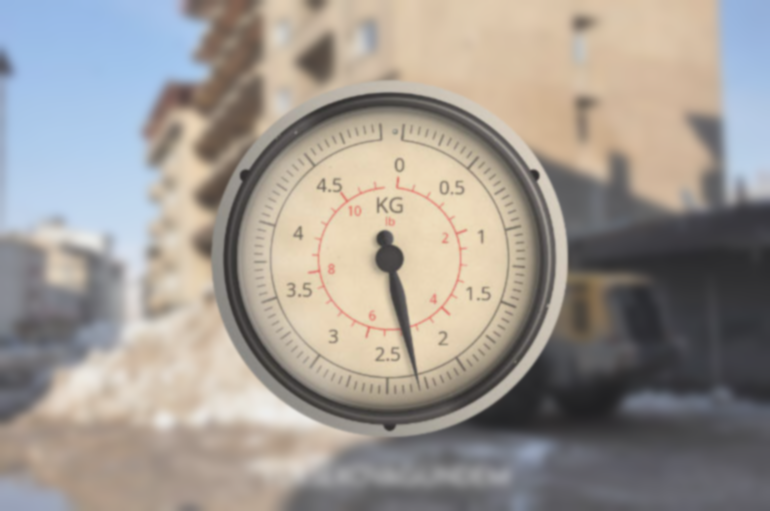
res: 2.3; kg
